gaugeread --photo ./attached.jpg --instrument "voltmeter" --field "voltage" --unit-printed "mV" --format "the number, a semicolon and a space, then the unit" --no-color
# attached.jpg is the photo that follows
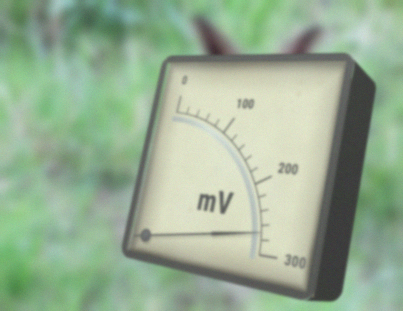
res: 270; mV
